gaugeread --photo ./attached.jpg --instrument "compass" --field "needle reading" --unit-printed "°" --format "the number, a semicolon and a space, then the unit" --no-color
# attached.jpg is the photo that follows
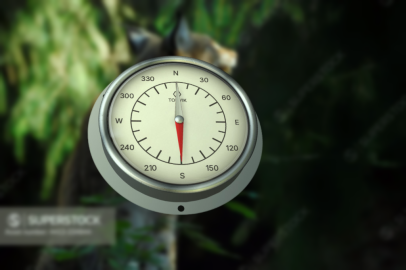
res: 180; °
